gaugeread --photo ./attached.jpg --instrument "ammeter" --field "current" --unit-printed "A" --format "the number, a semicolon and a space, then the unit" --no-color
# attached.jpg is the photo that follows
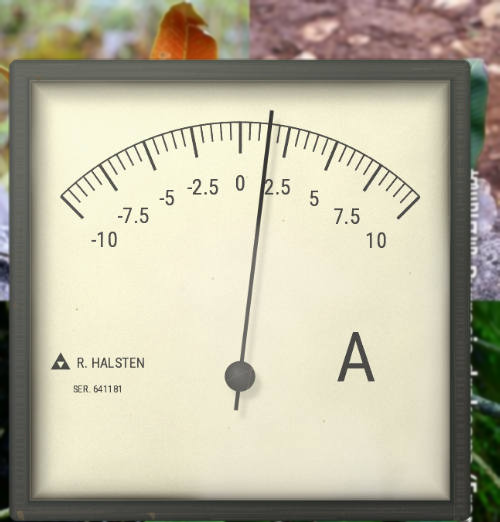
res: 1.5; A
